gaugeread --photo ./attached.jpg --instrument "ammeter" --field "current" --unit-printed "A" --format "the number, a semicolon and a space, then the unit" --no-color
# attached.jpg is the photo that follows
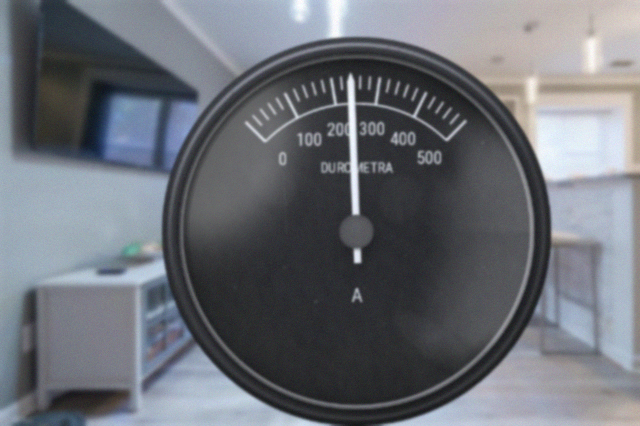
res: 240; A
